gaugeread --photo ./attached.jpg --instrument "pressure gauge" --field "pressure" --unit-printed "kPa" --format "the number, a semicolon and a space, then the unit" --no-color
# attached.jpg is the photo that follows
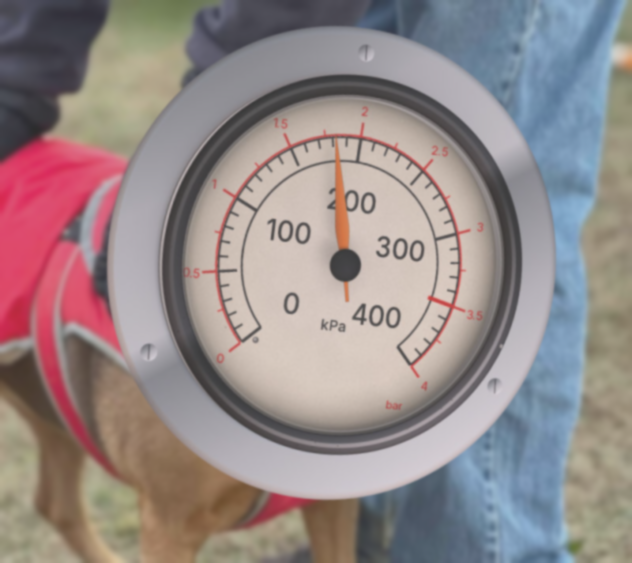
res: 180; kPa
